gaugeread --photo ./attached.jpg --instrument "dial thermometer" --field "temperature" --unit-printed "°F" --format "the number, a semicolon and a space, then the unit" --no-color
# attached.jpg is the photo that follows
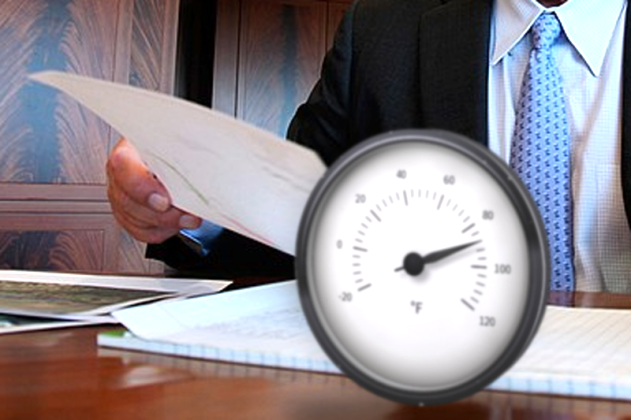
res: 88; °F
